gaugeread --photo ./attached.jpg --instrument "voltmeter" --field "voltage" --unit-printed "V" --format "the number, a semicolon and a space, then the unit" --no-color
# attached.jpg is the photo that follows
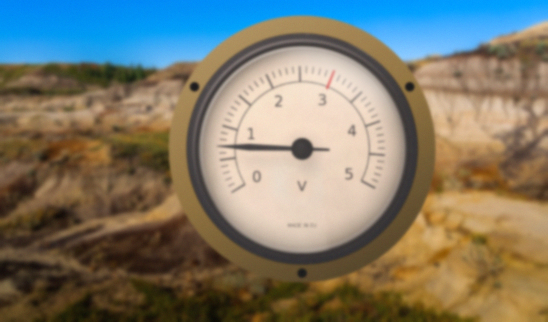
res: 0.7; V
